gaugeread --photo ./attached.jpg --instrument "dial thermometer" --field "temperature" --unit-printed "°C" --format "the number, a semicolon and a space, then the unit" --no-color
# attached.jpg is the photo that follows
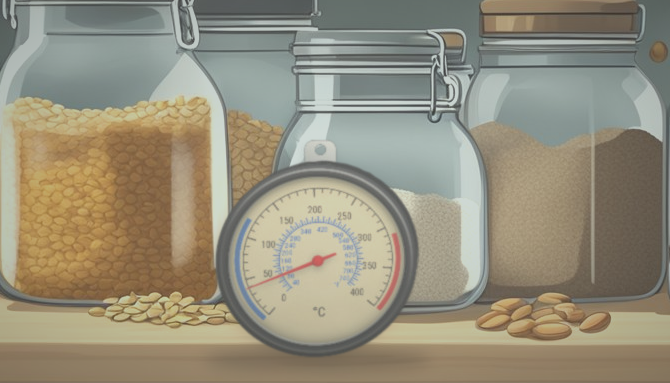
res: 40; °C
